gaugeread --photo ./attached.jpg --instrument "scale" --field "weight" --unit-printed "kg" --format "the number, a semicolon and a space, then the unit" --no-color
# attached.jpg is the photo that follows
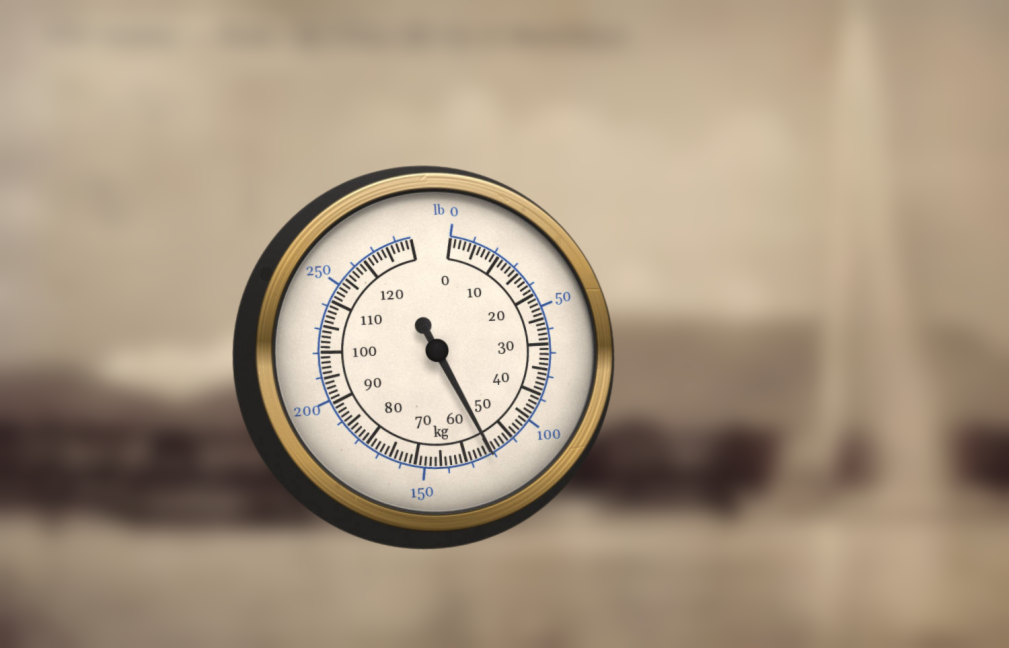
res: 55; kg
